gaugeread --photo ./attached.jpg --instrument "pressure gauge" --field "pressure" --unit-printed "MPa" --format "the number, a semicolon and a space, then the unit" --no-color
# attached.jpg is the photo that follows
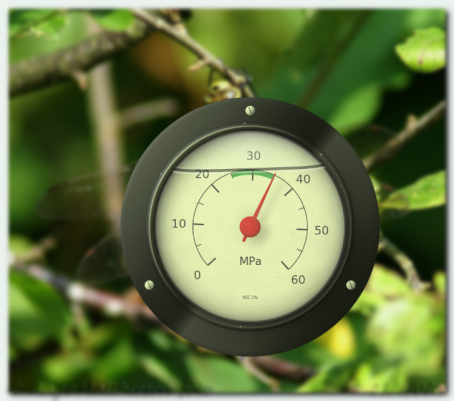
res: 35; MPa
